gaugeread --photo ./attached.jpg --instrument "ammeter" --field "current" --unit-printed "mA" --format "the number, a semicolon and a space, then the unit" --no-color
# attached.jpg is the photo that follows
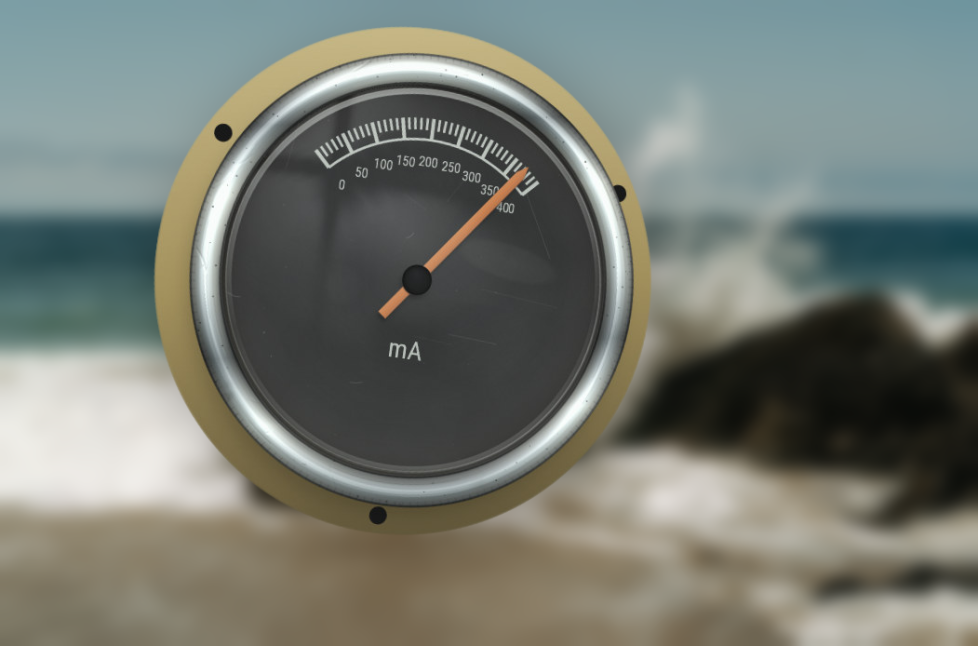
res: 370; mA
